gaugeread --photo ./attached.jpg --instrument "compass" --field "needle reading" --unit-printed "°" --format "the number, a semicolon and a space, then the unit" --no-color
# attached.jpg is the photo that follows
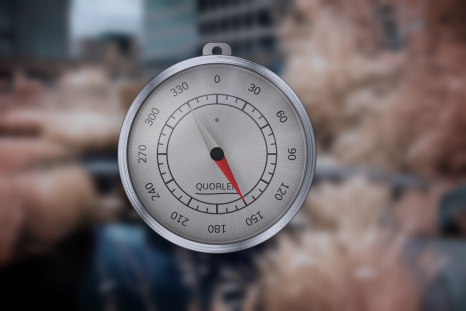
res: 150; °
